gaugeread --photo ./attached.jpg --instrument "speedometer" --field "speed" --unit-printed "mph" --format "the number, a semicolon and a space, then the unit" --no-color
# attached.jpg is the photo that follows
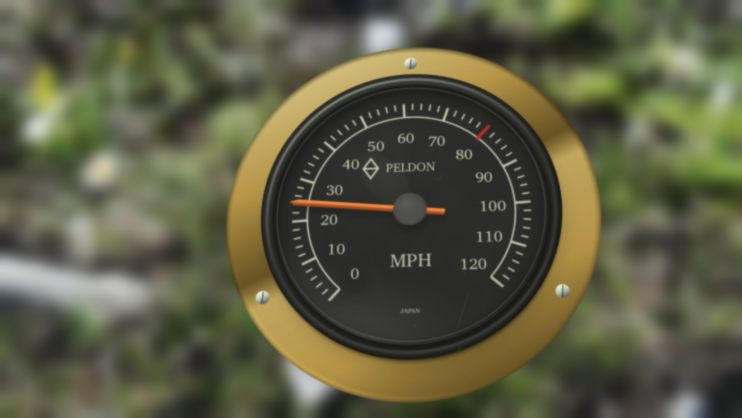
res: 24; mph
